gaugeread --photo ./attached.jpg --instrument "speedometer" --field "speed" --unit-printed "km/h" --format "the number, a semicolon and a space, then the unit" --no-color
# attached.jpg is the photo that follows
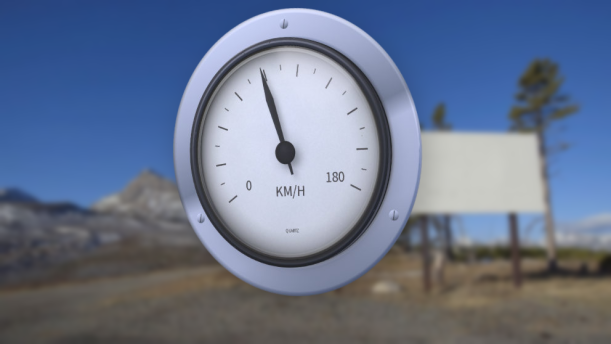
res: 80; km/h
